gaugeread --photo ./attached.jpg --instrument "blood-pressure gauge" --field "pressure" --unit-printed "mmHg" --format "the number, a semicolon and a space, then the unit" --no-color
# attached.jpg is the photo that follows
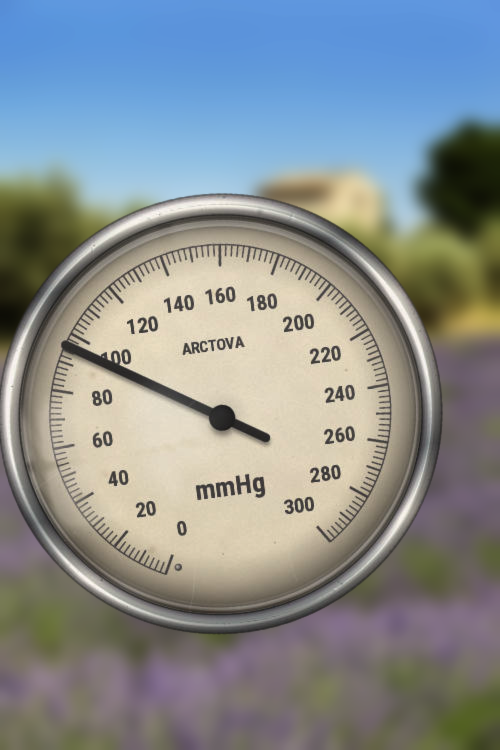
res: 96; mmHg
